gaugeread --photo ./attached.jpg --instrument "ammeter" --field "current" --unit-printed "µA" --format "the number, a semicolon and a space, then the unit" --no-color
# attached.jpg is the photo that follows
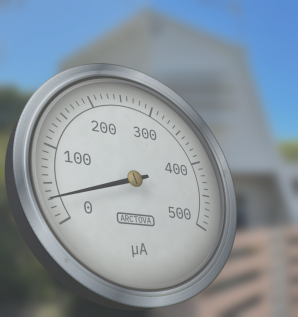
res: 30; µA
